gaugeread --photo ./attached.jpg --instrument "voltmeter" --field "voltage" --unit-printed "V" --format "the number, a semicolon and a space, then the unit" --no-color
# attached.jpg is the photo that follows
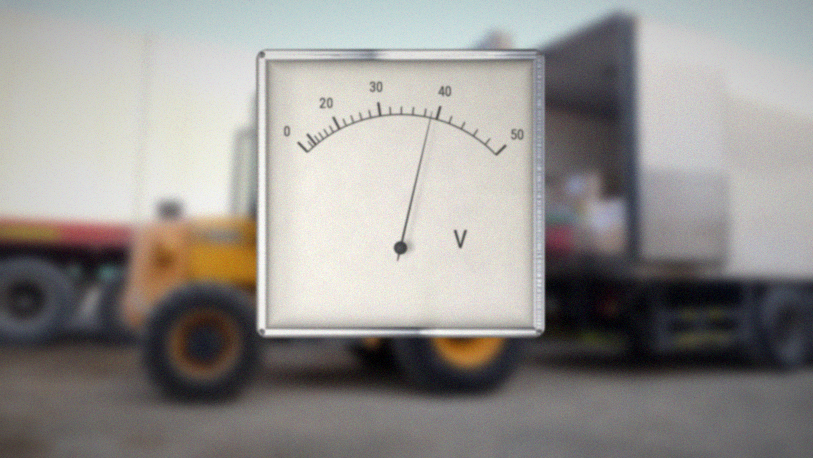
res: 39; V
